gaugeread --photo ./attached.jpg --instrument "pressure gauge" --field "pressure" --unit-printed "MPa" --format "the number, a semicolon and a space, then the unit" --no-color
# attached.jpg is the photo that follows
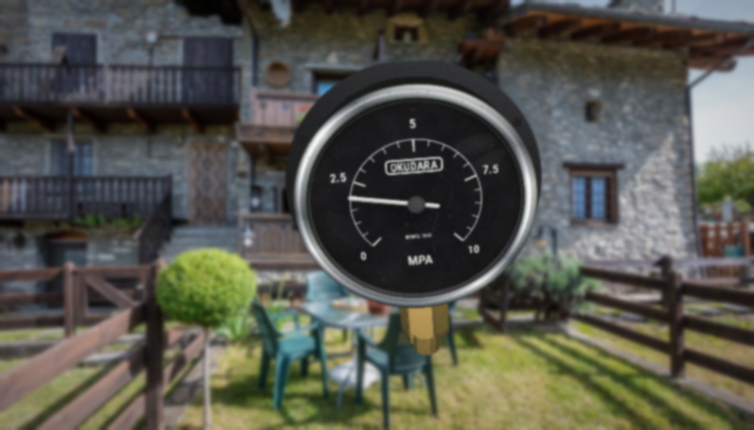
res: 2; MPa
